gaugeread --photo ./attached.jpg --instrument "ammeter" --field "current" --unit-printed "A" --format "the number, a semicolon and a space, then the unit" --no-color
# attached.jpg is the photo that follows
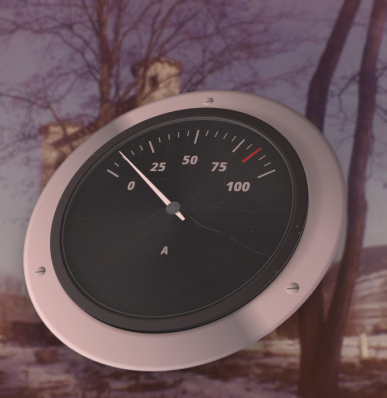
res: 10; A
